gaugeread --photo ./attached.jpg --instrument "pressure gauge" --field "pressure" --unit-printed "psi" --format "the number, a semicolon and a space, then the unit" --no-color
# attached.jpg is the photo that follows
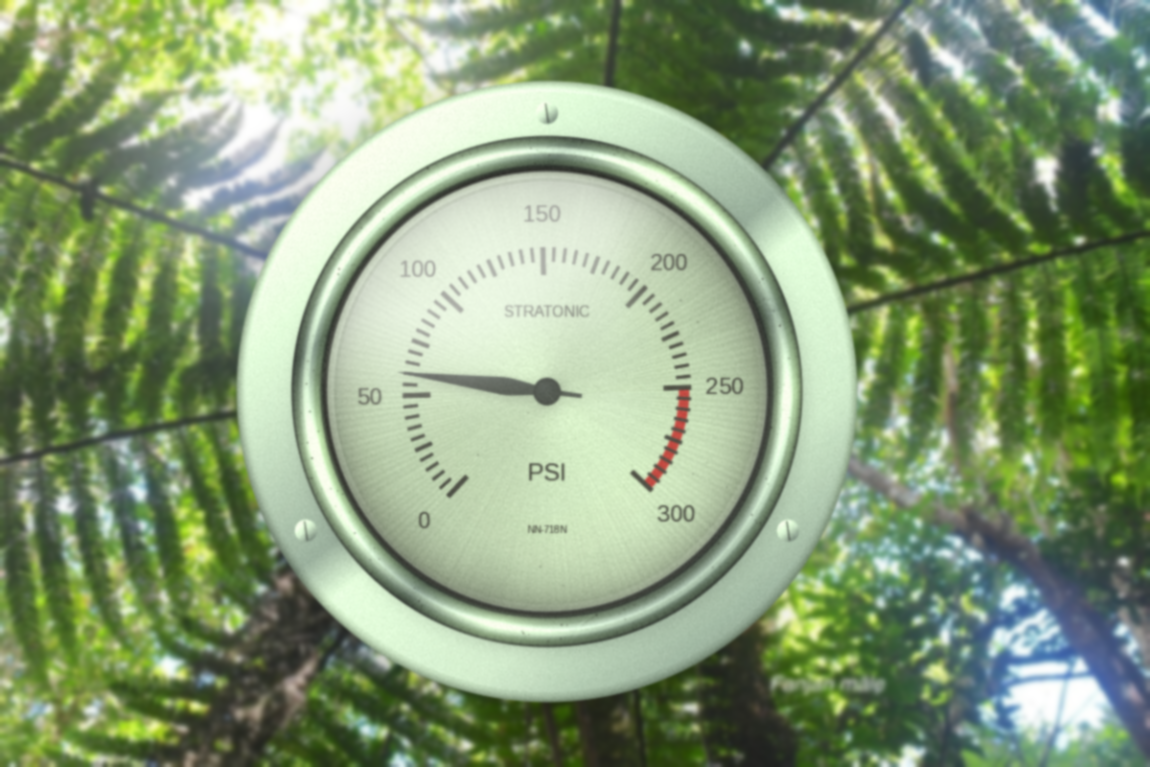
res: 60; psi
